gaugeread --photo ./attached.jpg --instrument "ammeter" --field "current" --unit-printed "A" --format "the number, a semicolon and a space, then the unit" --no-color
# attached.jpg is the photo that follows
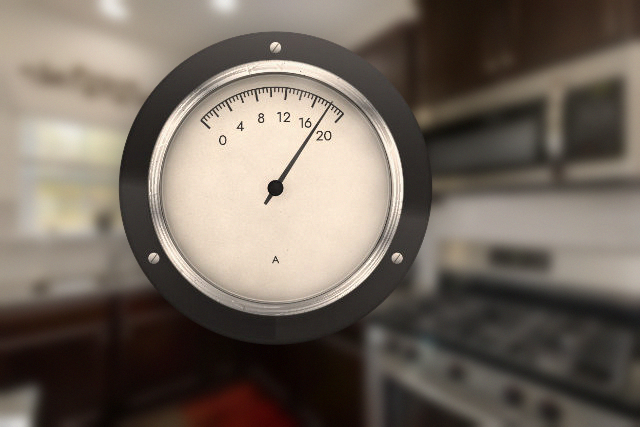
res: 18; A
